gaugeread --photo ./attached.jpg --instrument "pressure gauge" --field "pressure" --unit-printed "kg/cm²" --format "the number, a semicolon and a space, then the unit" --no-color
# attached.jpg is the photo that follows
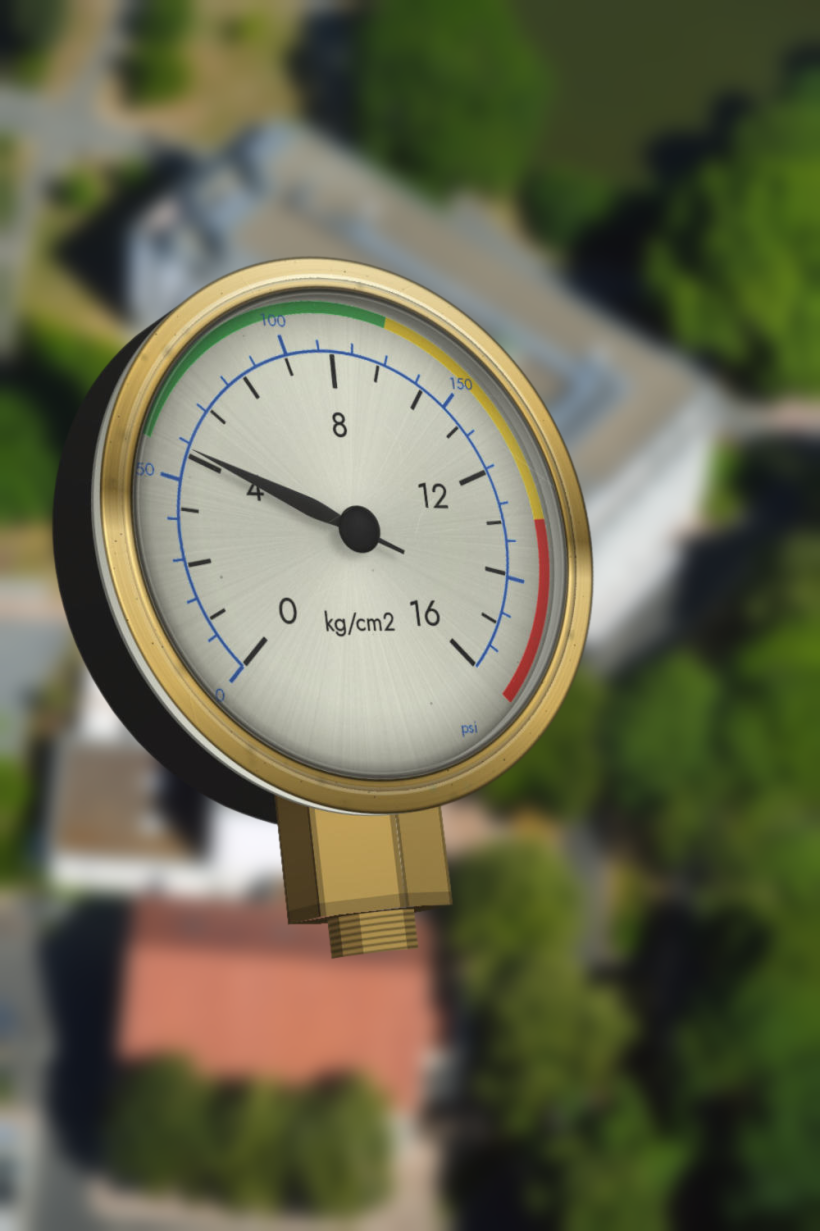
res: 4; kg/cm²
